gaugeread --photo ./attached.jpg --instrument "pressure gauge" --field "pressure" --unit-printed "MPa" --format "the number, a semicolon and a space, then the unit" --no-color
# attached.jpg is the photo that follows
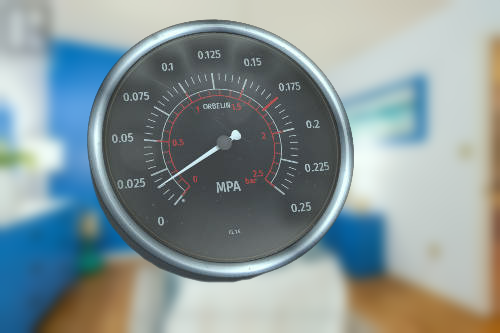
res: 0.015; MPa
